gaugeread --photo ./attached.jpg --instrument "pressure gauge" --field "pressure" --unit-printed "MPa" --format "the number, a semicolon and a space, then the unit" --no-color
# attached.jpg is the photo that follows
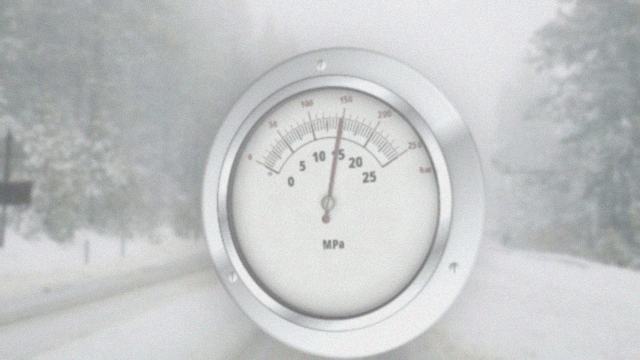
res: 15; MPa
